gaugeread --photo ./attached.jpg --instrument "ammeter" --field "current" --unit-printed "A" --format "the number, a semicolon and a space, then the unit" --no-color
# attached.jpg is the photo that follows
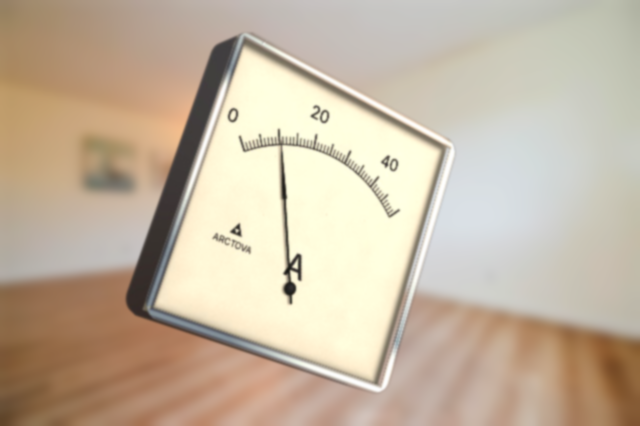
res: 10; A
